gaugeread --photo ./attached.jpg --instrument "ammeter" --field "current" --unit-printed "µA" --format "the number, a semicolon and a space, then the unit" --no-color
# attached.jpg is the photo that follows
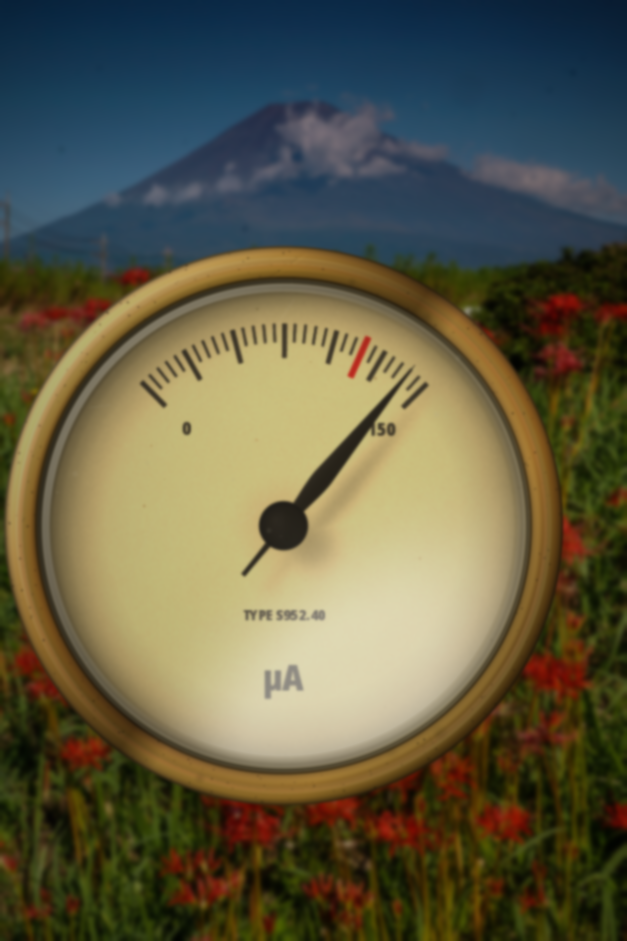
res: 140; µA
